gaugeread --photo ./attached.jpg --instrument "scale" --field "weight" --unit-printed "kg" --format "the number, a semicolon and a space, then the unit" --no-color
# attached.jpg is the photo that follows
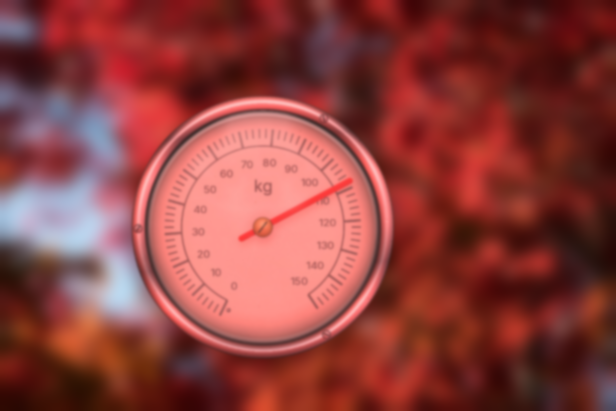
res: 108; kg
